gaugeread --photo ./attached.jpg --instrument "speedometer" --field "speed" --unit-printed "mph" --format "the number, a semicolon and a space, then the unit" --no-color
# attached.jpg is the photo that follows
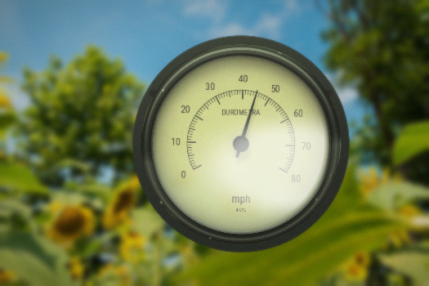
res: 45; mph
